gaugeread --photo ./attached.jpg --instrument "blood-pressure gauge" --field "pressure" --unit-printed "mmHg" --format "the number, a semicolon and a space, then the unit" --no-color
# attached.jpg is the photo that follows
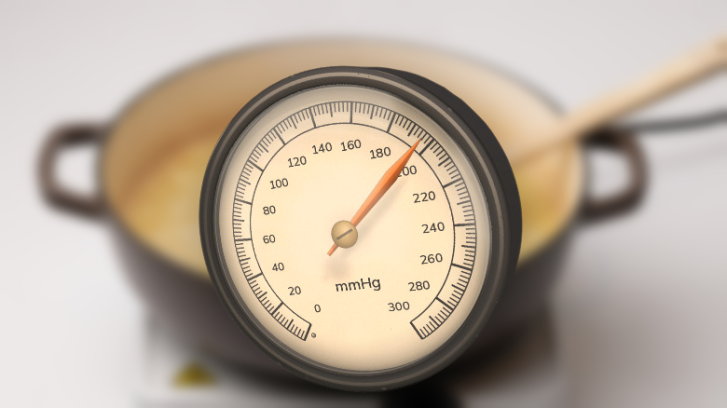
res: 196; mmHg
